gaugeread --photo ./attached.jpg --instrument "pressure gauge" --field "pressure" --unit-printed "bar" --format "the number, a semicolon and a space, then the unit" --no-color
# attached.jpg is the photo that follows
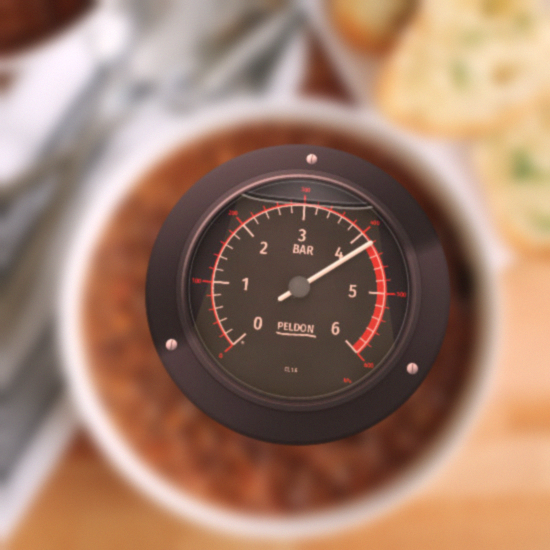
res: 4.2; bar
